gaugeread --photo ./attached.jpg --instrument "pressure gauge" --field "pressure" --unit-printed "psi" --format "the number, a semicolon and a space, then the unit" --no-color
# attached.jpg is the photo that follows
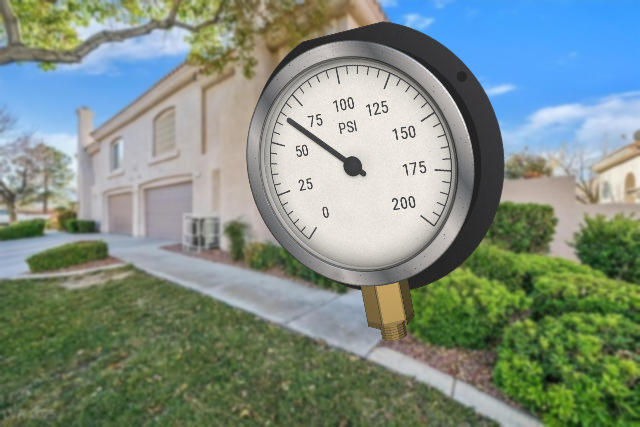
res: 65; psi
